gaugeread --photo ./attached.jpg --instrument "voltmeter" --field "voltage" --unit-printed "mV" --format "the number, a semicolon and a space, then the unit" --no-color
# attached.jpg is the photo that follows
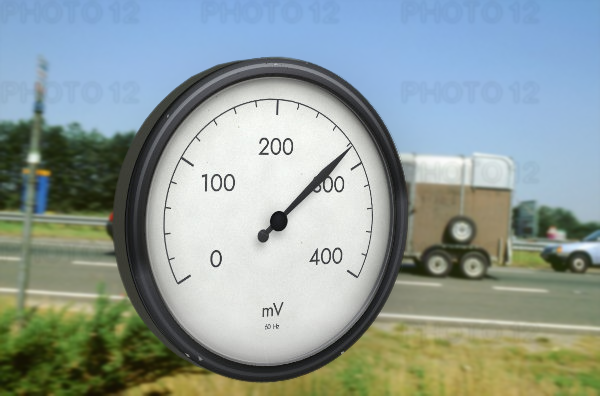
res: 280; mV
